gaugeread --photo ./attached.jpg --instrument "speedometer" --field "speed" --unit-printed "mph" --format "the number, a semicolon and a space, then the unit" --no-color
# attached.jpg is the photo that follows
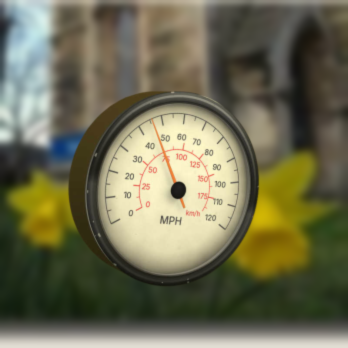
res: 45; mph
